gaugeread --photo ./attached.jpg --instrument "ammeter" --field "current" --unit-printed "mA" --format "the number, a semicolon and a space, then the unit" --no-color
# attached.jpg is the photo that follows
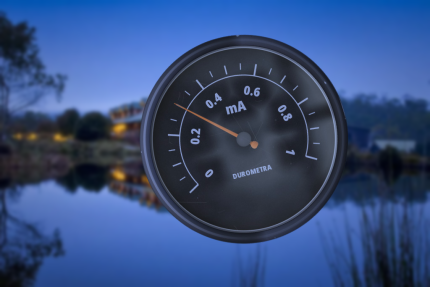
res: 0.3; mA
